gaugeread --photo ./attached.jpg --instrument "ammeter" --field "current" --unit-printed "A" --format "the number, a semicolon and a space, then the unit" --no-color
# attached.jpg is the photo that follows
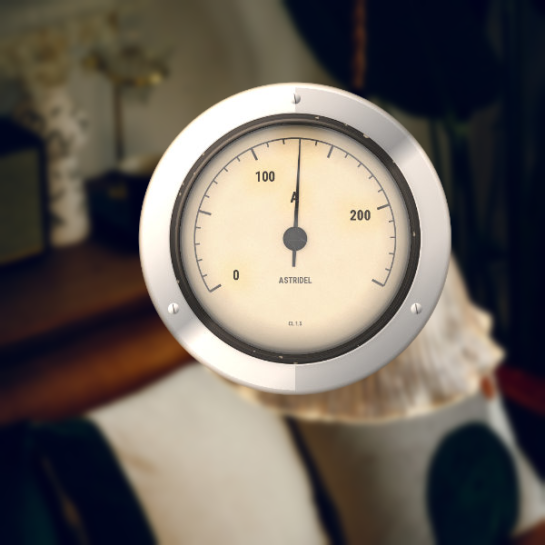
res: 130; A
